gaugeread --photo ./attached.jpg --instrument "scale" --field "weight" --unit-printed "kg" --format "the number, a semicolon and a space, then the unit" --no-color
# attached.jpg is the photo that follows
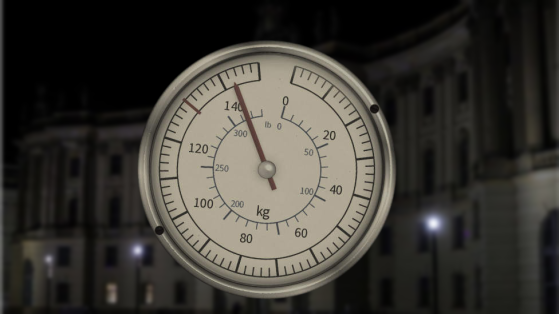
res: 143; kg
